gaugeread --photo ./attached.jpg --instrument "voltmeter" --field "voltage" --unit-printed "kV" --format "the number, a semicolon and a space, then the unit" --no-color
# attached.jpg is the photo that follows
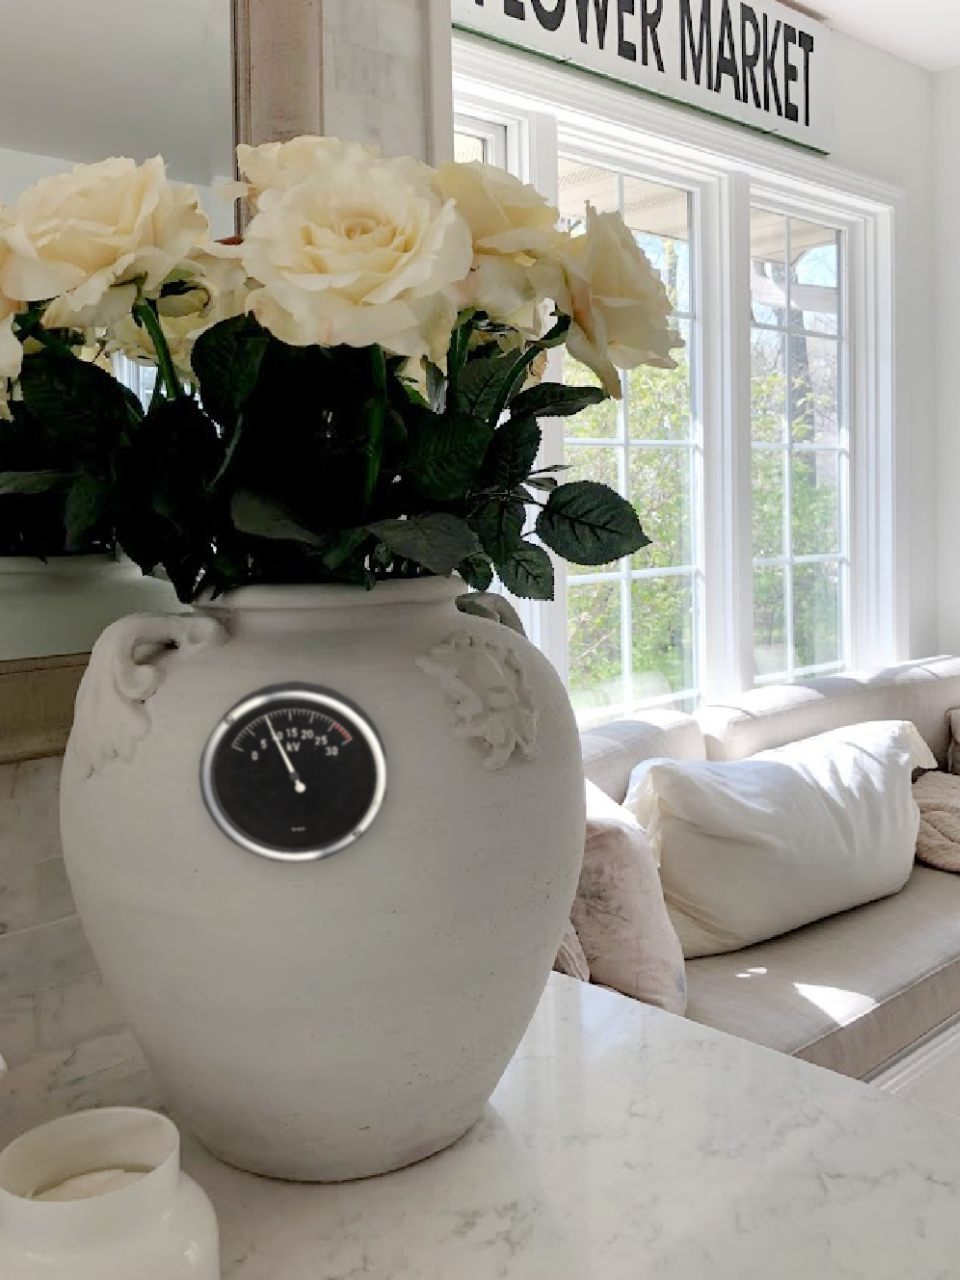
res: 10; kV
